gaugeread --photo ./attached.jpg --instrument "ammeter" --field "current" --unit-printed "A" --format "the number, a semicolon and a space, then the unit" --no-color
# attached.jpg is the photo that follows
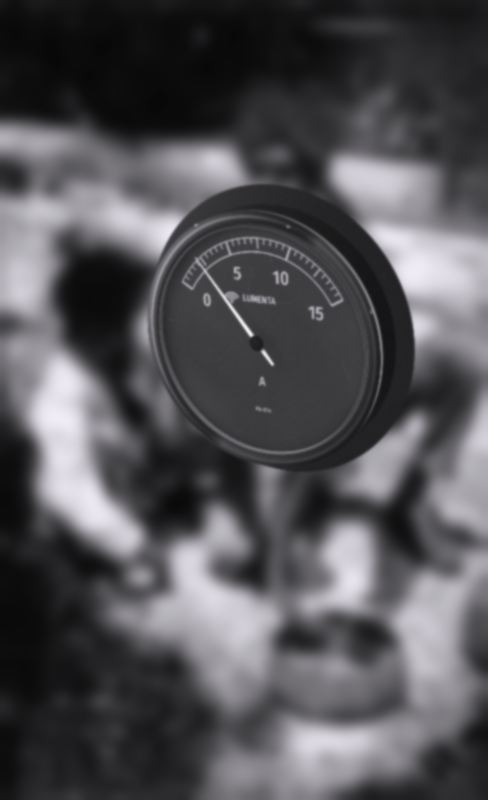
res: 2.5; A
